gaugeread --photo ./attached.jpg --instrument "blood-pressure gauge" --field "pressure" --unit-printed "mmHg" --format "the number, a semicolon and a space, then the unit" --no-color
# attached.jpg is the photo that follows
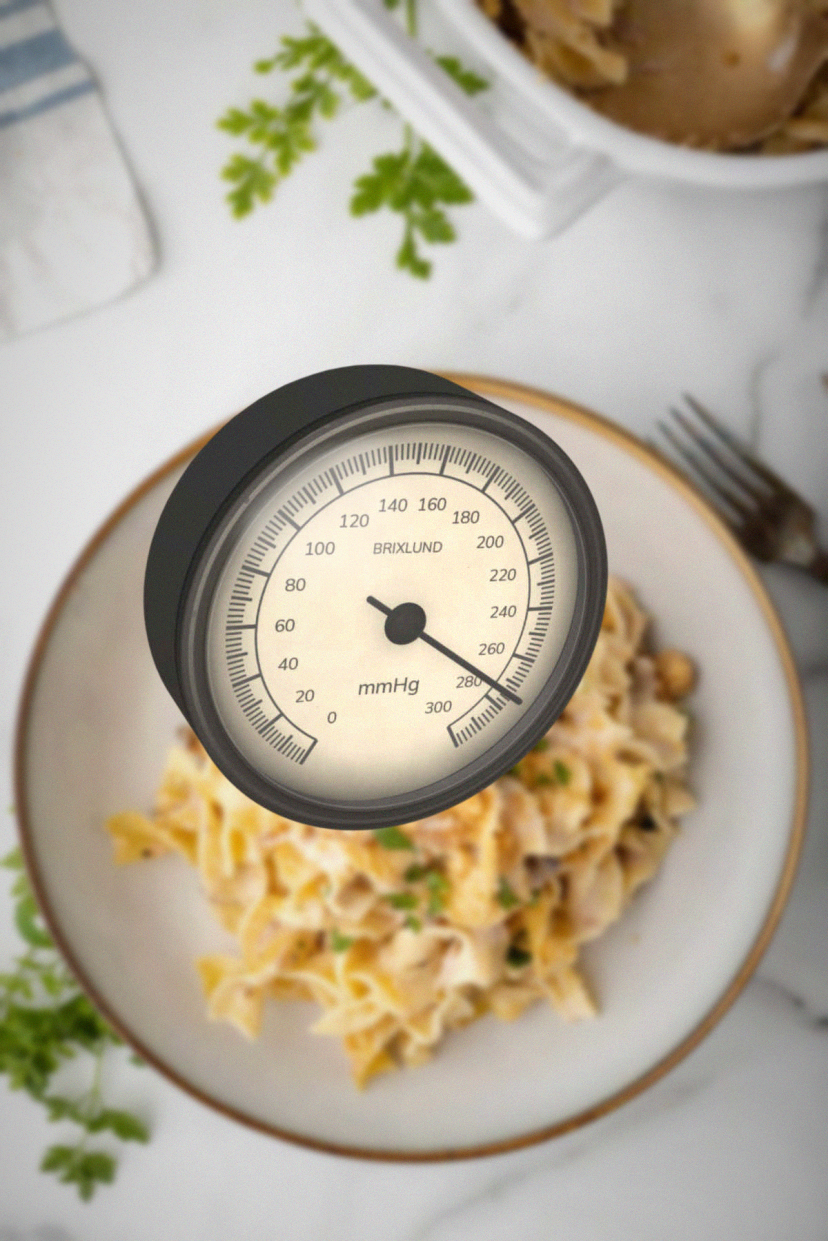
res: 274; mmHg
